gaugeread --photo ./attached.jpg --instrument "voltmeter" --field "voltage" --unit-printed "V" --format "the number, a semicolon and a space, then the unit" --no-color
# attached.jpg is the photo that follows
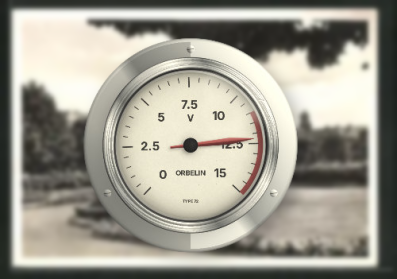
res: 12.25; V
